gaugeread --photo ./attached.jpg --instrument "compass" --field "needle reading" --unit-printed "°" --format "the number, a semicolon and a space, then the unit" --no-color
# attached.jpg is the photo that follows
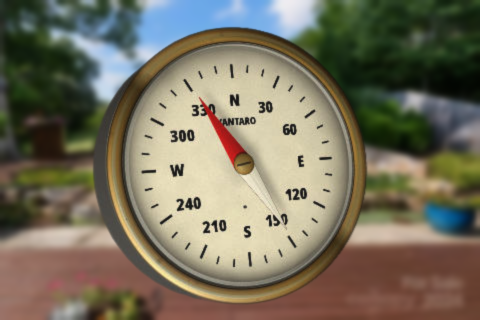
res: 330; °
